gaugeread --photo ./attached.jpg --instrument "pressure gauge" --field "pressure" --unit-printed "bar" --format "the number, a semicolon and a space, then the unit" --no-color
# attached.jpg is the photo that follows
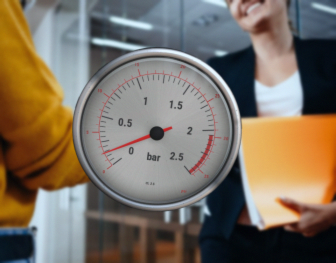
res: 0.15; bar
